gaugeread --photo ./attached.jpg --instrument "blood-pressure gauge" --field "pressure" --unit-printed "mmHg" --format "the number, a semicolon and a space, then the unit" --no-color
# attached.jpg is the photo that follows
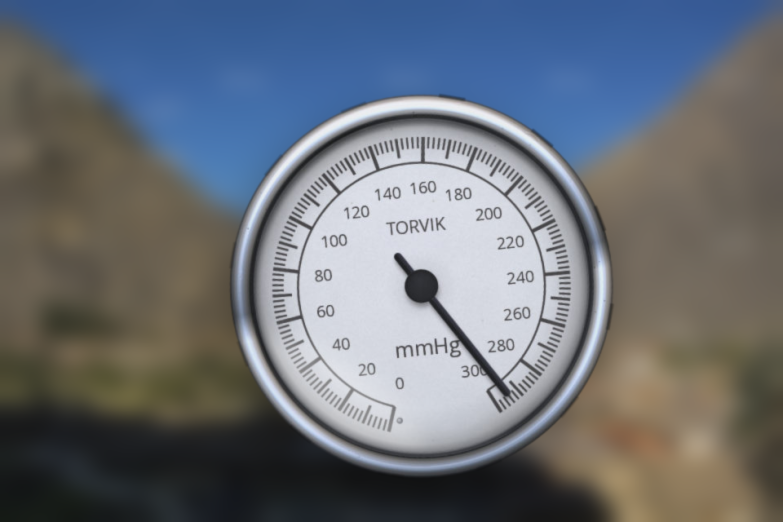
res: 294; mmHg
